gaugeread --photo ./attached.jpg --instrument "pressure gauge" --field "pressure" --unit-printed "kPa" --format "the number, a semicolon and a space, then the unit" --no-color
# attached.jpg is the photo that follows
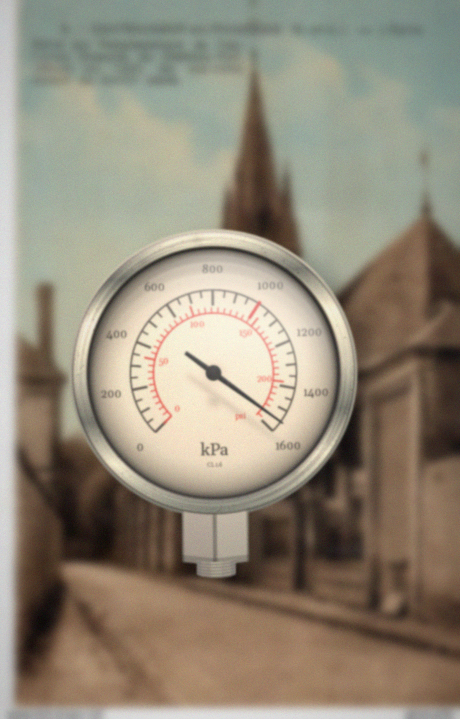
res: 1550; kPa
